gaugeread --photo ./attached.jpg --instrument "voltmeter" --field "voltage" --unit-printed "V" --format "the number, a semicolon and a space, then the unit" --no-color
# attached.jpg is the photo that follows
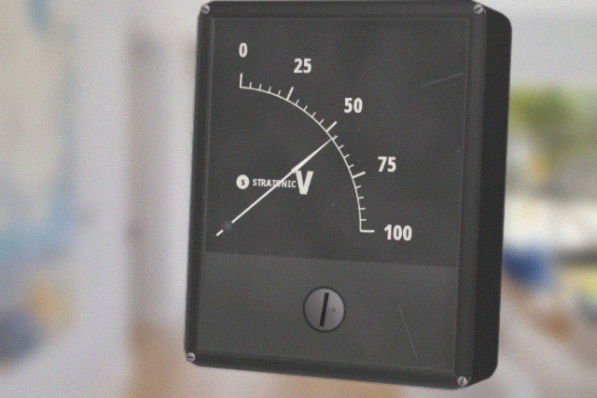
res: 55; V
